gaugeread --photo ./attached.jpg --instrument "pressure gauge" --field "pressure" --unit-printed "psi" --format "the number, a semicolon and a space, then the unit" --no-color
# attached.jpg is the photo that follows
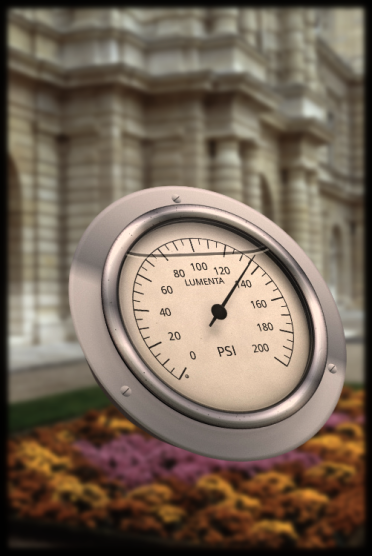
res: 135; psi
